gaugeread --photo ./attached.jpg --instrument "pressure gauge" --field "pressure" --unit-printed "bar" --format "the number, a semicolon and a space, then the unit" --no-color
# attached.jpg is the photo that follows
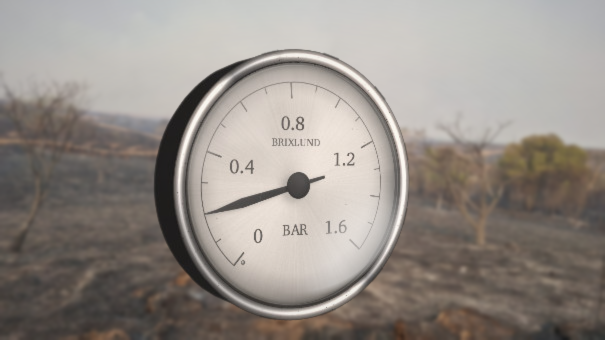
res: 0.2; bar
